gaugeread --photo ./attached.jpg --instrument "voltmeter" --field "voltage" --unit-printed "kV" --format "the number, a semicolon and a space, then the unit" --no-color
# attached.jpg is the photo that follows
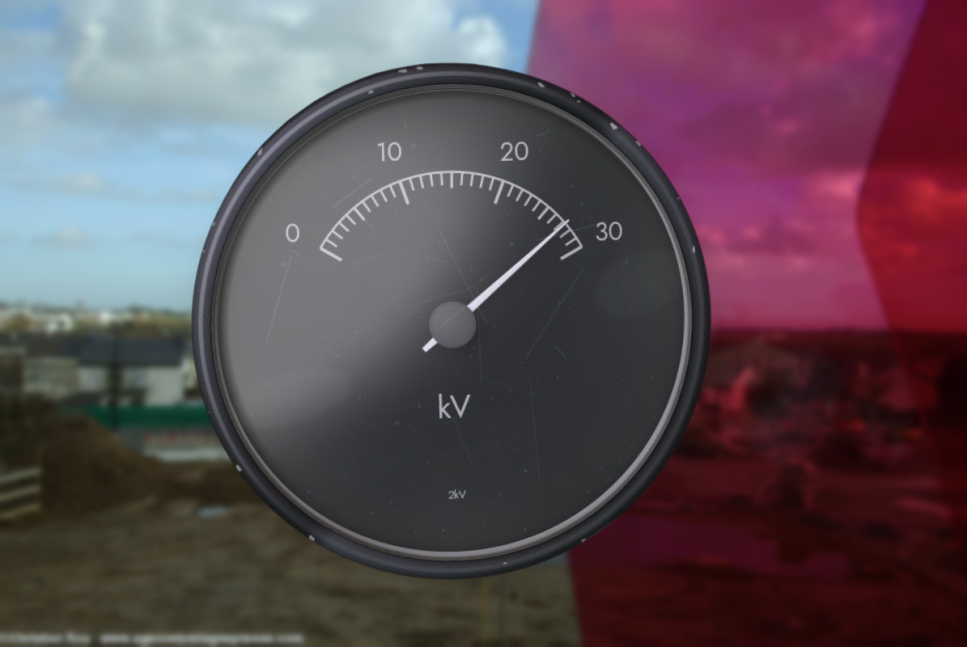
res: 27; kV
